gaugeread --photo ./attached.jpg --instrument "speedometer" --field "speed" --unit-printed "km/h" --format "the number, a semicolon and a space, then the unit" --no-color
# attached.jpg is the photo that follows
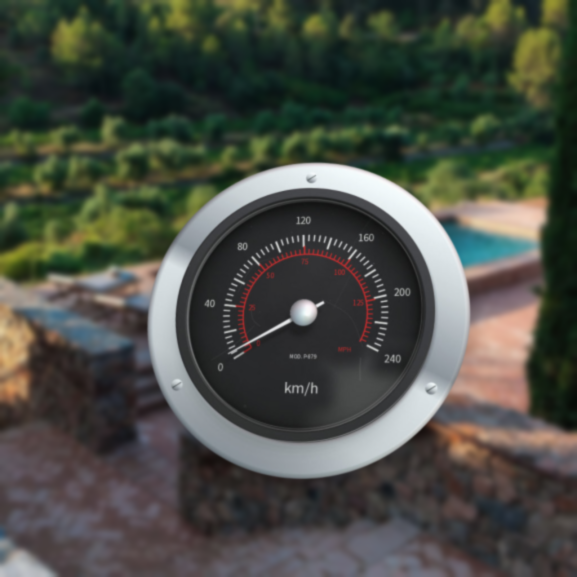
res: 4; km/h
